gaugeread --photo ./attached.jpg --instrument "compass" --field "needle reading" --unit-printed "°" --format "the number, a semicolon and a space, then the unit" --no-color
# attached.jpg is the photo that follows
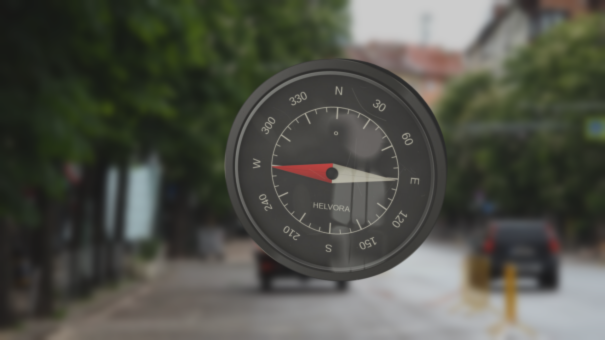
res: 270; °
